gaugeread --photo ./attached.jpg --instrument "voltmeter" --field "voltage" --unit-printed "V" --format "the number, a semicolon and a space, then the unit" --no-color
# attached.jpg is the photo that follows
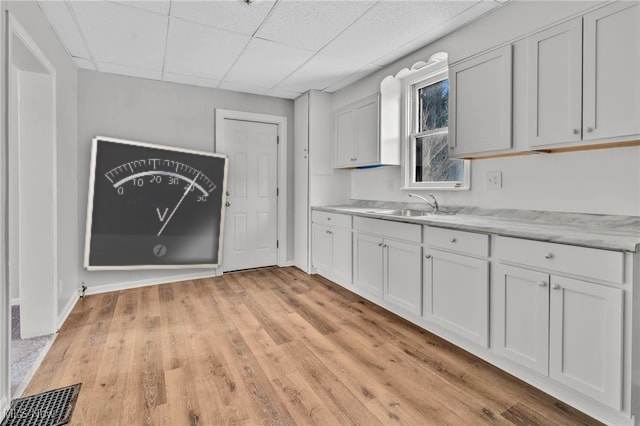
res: 40; V
